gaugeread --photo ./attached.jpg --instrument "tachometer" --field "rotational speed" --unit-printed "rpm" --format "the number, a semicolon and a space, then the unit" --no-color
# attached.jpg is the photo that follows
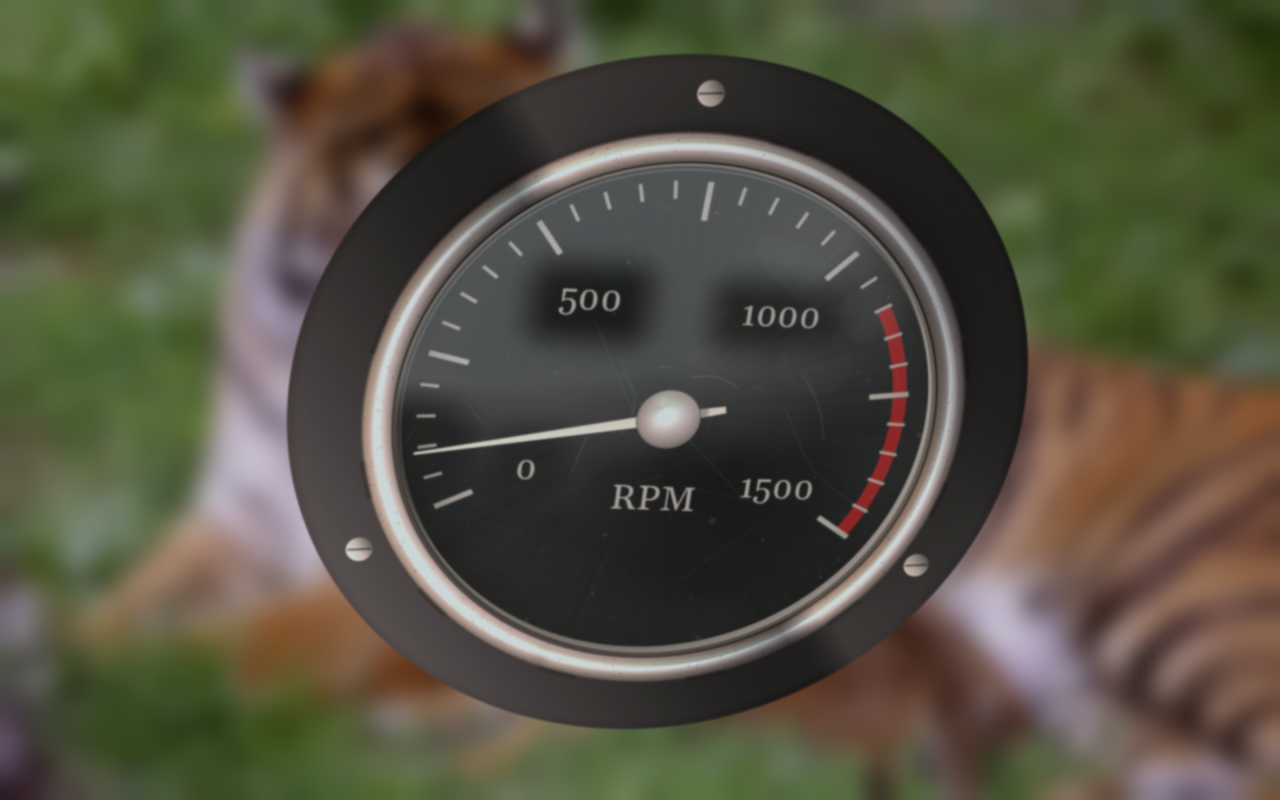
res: 100; rpm
